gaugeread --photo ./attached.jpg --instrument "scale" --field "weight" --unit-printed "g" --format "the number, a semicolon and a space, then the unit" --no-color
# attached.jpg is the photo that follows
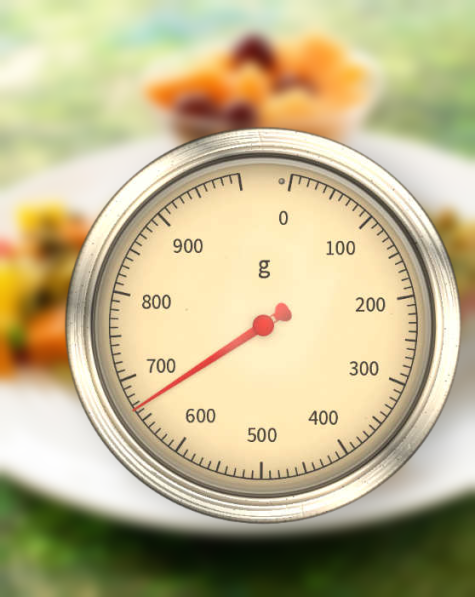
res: 665; g
